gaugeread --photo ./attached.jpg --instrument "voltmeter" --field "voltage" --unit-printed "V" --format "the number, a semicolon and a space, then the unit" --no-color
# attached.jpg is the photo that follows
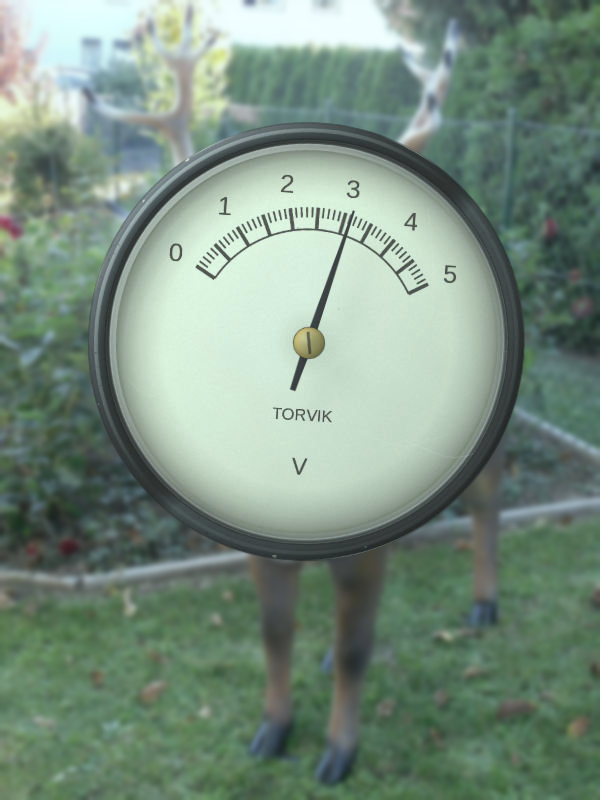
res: 3.1; V
